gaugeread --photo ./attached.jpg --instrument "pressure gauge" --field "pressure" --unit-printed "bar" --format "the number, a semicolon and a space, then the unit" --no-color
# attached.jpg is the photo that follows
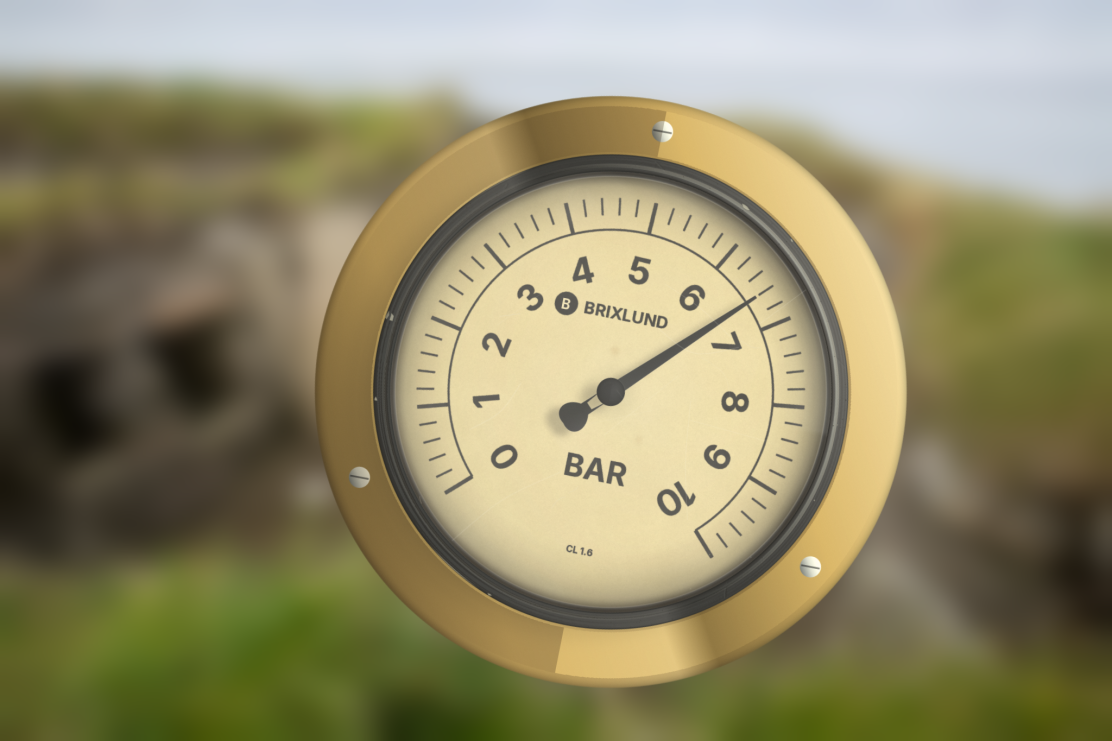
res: 6.6; bar
